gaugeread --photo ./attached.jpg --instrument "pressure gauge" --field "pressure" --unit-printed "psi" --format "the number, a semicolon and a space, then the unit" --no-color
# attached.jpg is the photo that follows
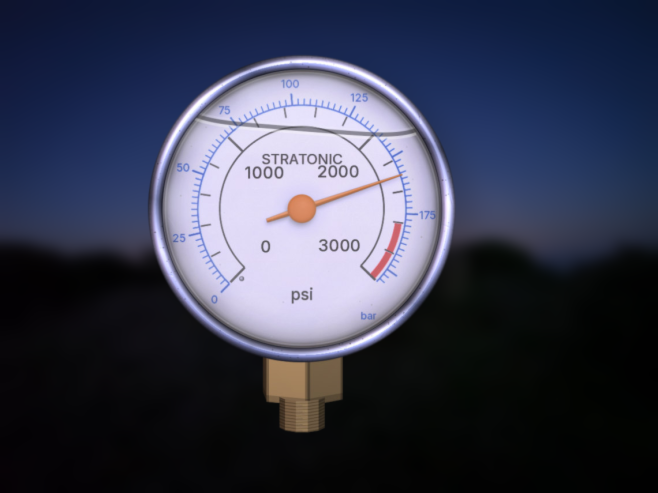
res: 2300; psi
